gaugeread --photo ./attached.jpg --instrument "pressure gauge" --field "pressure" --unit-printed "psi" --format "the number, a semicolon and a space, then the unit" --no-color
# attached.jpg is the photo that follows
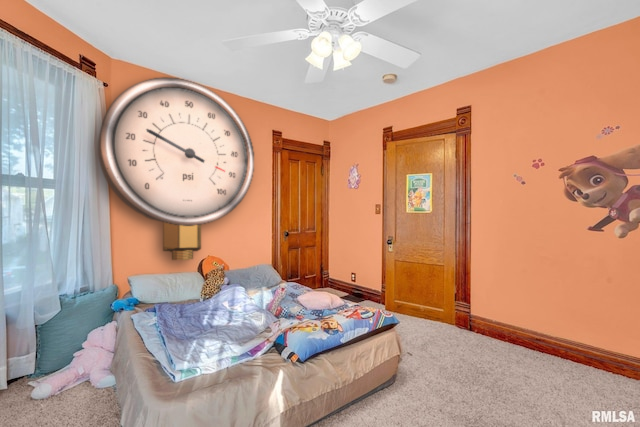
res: 25; psi
